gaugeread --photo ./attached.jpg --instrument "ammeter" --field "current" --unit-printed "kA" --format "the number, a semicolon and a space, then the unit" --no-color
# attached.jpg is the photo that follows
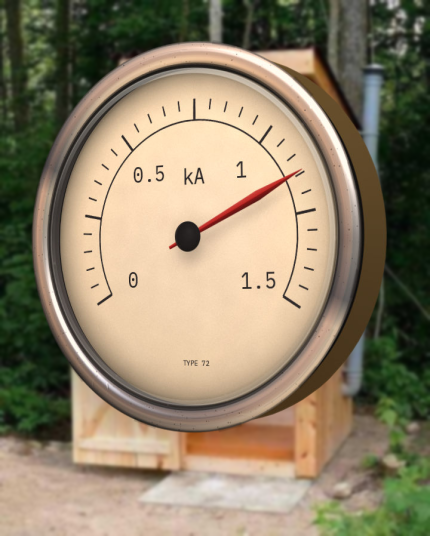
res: 1.15; kA
